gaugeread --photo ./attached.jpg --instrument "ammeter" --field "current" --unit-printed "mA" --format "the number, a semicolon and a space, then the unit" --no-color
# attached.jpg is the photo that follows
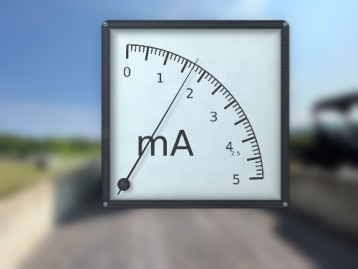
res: 1.7; mA
